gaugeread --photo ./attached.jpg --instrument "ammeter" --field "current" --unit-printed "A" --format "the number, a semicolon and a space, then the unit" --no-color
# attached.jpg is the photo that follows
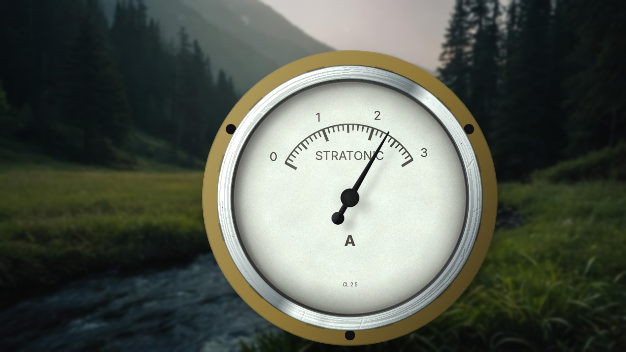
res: 2.3; A
